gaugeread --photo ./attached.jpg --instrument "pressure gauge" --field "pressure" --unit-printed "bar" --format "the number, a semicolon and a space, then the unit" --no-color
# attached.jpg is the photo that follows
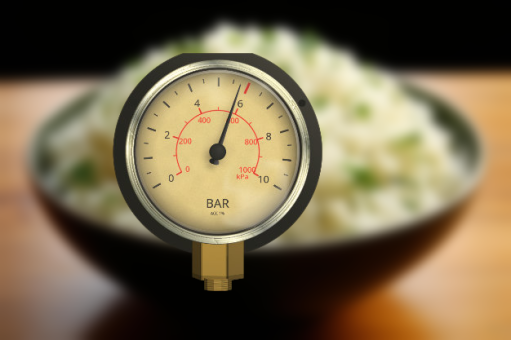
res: 5.75; bar
